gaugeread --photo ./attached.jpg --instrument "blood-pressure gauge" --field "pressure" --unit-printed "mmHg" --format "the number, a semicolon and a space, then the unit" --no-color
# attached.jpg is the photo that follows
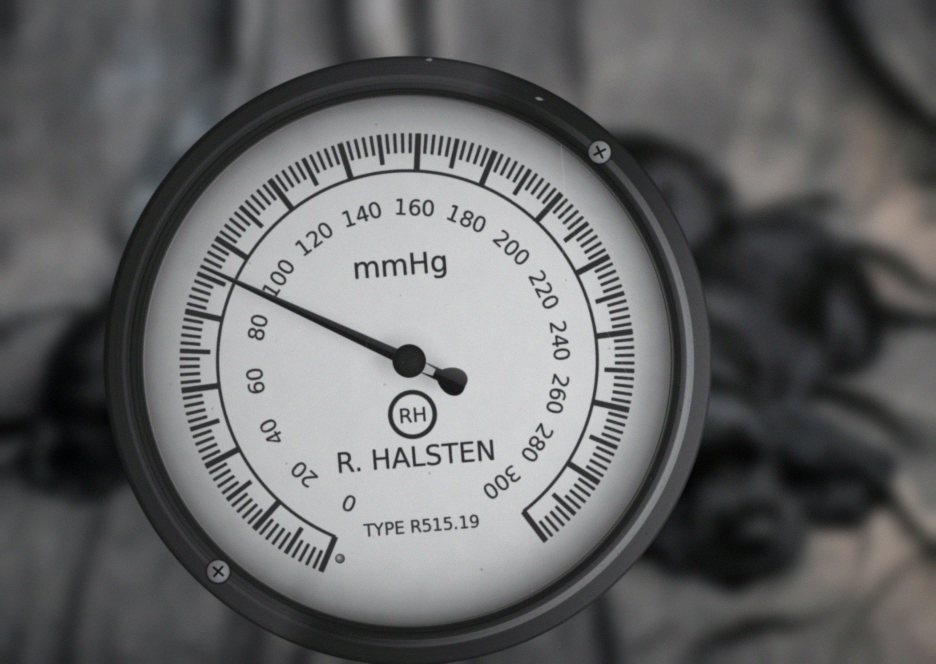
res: 92; mmHg
